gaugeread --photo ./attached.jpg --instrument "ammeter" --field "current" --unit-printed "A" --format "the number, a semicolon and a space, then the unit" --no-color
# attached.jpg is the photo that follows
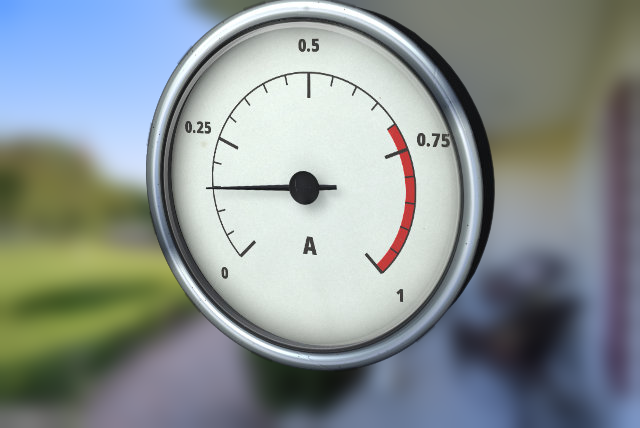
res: 0.15; A
